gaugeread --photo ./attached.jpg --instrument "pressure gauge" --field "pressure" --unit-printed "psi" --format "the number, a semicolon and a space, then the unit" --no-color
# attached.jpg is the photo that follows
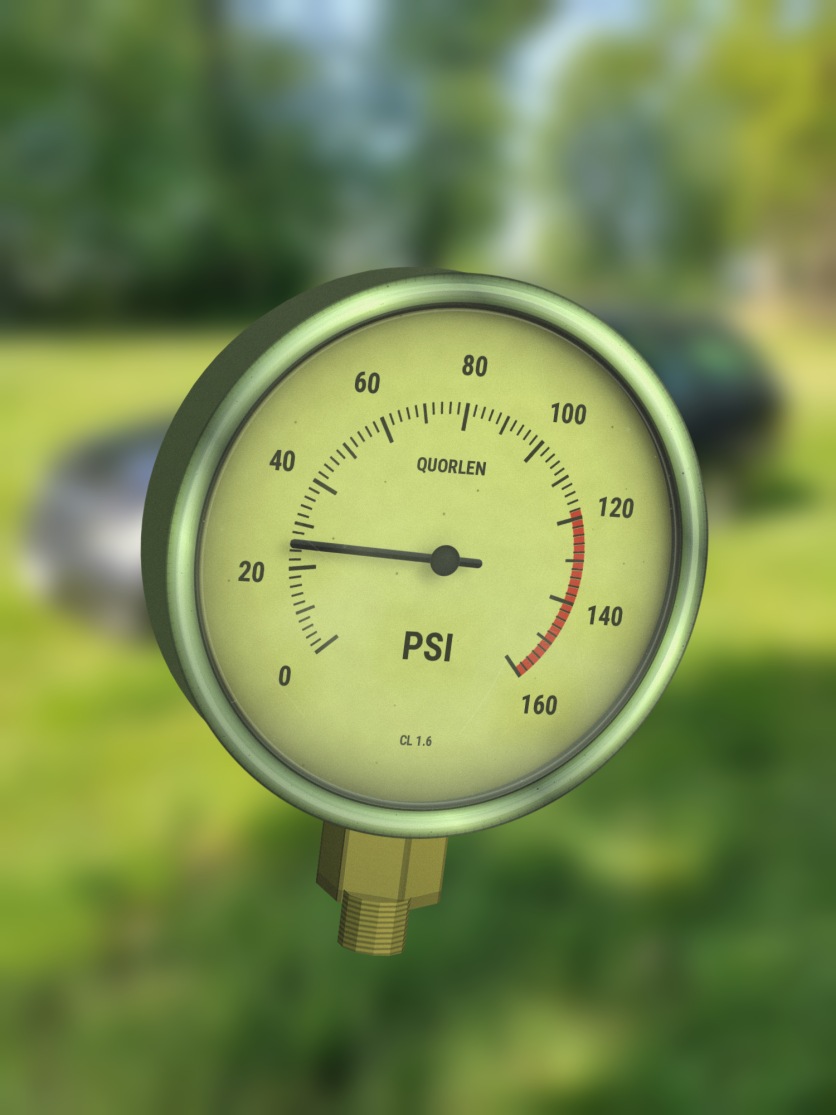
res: 26; psi
